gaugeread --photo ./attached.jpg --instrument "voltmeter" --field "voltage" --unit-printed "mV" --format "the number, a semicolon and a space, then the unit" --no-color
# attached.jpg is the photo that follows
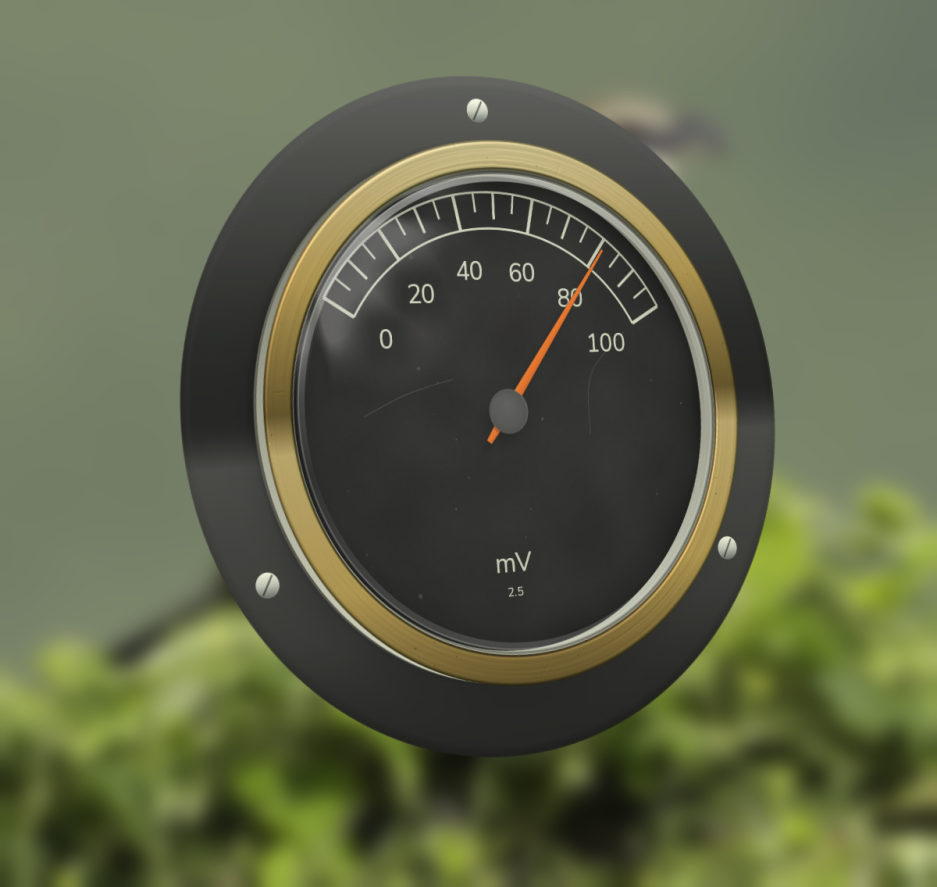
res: 80; mV
